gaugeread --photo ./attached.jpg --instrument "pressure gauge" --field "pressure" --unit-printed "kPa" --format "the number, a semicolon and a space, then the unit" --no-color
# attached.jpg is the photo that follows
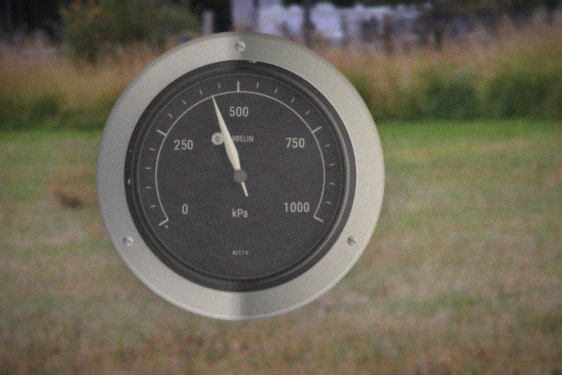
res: 425; kPa
